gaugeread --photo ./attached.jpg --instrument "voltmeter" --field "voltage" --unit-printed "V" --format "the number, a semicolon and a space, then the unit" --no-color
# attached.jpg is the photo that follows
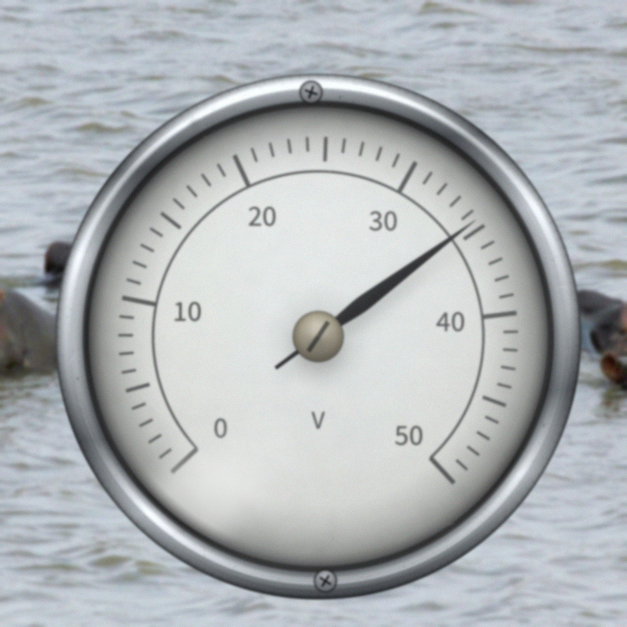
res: 34.5; V
